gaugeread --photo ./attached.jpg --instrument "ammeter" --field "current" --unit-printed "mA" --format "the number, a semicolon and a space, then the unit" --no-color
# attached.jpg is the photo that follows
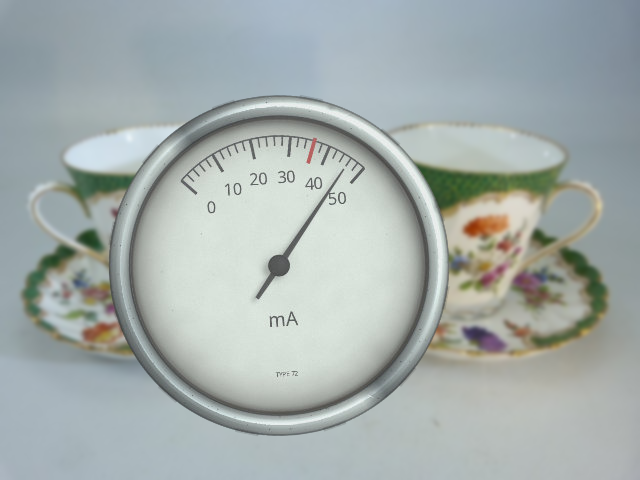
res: 46; mA
